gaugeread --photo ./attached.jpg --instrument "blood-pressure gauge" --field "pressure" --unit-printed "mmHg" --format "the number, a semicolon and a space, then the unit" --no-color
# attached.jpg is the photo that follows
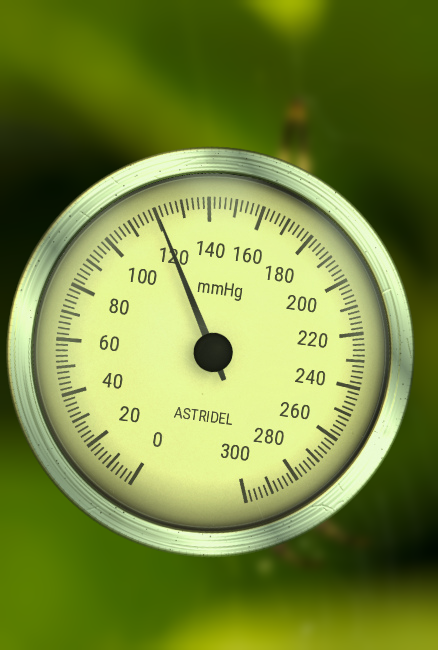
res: 120; mmHg
